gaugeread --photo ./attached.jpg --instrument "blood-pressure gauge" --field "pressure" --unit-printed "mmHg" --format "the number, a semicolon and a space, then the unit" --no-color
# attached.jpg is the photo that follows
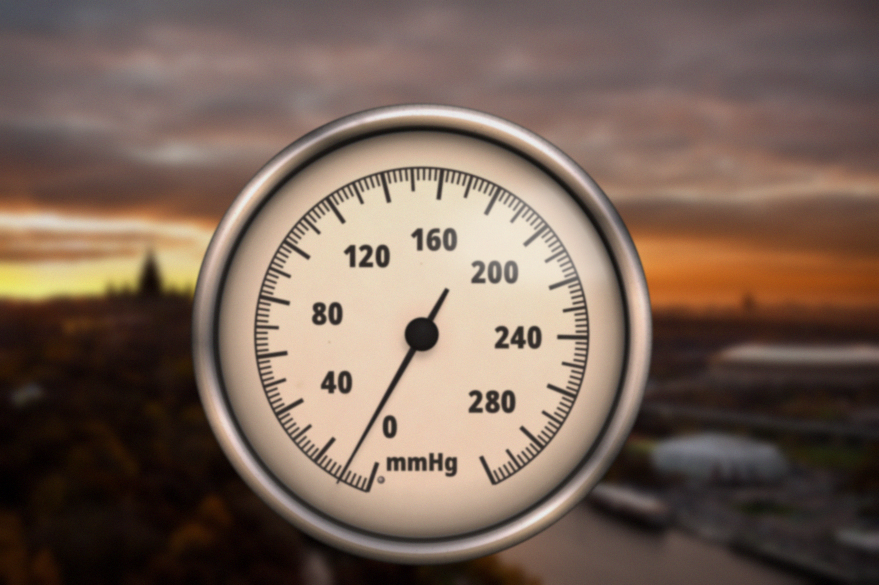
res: 10; mmHg
